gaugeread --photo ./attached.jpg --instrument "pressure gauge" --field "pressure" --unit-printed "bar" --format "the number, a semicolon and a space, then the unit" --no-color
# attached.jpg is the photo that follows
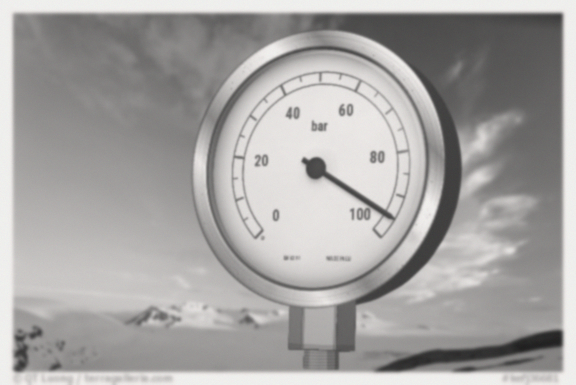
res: 95; bar
